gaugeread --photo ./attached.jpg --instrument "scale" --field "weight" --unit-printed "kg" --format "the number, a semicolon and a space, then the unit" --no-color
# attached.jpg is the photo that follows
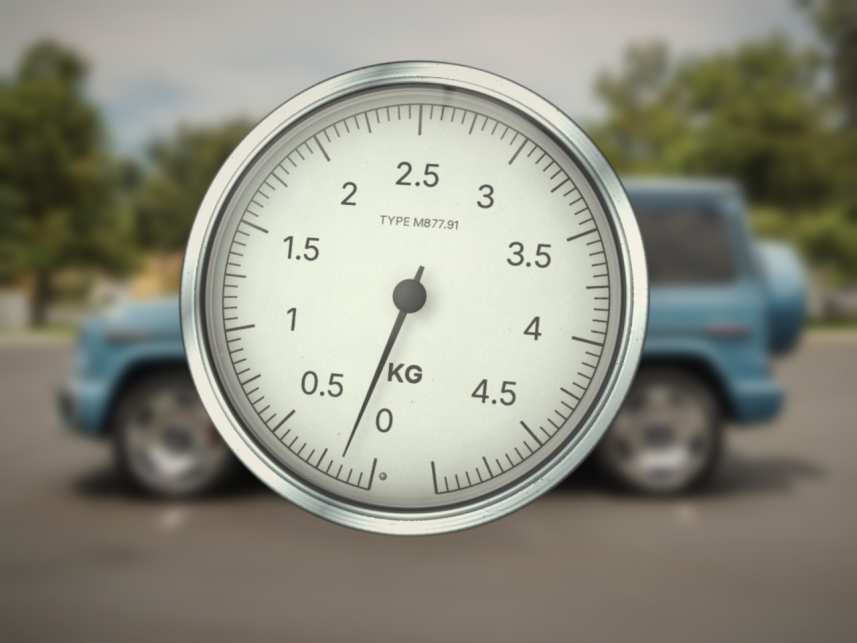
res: 0.15; kg
